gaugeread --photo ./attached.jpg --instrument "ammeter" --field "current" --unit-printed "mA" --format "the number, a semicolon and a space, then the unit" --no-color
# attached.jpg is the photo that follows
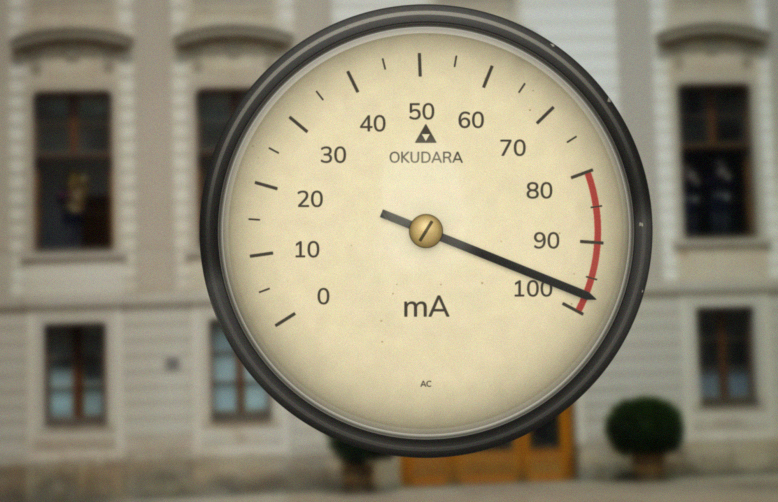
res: 97.5; mA
